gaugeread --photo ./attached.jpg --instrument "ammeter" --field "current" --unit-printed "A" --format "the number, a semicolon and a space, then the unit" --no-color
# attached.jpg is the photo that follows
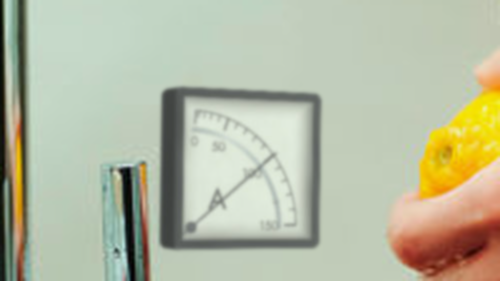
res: 100; A
